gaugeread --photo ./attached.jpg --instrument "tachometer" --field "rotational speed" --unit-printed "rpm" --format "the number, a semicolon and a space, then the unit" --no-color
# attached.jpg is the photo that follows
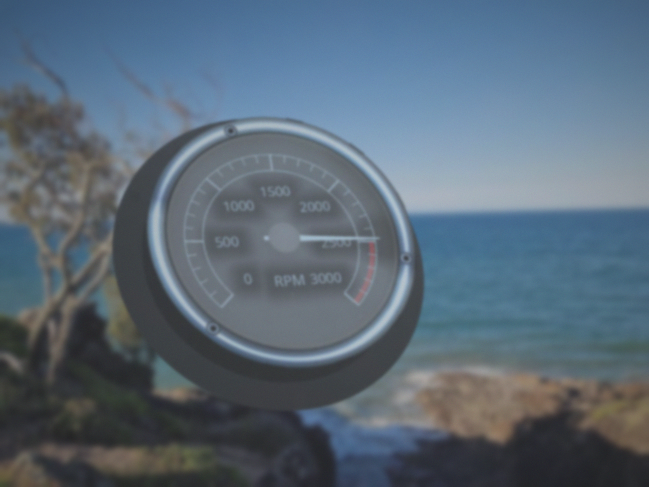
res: 2500; rpm
